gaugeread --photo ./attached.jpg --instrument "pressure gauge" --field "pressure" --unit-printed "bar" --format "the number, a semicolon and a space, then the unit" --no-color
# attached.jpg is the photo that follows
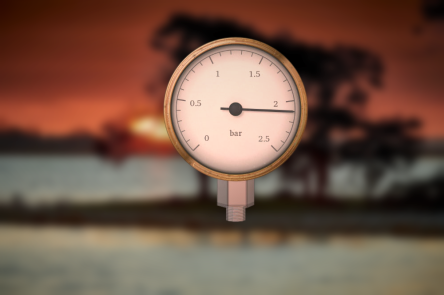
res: 2.1; bar
